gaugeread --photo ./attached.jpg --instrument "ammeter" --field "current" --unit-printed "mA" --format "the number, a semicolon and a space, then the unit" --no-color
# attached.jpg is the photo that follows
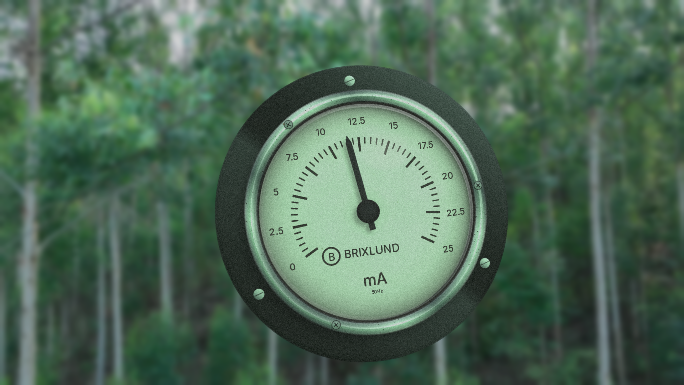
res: 11.5; mA
